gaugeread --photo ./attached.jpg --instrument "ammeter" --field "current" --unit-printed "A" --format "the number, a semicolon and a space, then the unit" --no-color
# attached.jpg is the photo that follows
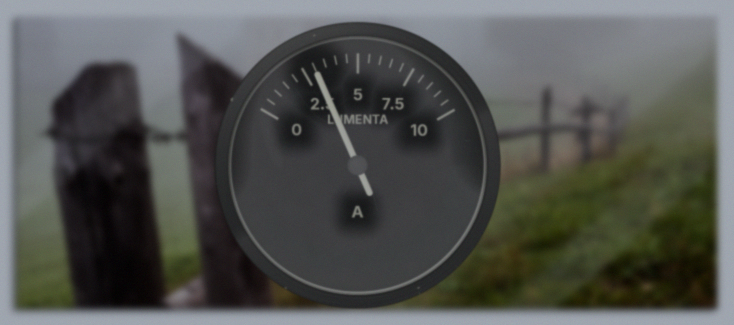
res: 3; A
